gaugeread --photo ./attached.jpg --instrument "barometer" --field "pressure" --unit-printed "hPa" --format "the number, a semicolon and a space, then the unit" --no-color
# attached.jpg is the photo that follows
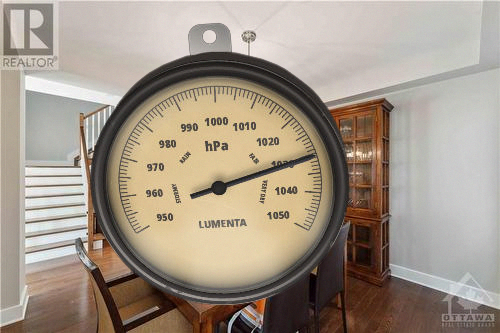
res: 1030; hPa
